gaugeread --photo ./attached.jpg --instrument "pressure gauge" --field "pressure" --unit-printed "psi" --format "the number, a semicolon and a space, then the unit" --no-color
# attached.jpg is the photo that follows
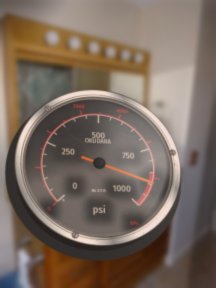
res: 900; psi
